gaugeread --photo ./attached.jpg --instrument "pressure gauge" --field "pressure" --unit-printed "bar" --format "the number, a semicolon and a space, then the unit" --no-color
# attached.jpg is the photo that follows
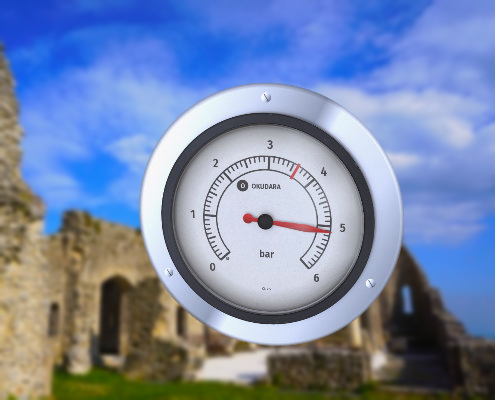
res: 5.1; bar
